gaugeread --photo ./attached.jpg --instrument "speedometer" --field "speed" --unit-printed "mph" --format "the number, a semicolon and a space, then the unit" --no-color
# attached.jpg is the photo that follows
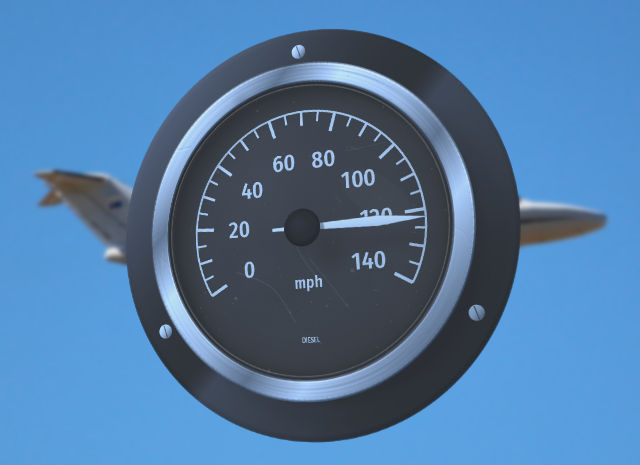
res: 122.5; mph
